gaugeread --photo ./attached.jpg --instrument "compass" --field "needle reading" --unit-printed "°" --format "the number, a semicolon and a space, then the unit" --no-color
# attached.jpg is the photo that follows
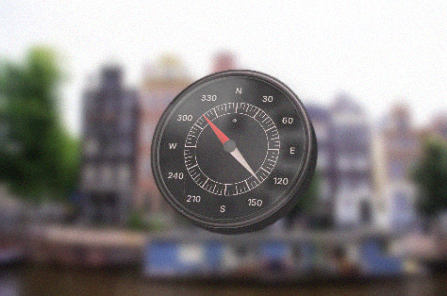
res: 315; °
